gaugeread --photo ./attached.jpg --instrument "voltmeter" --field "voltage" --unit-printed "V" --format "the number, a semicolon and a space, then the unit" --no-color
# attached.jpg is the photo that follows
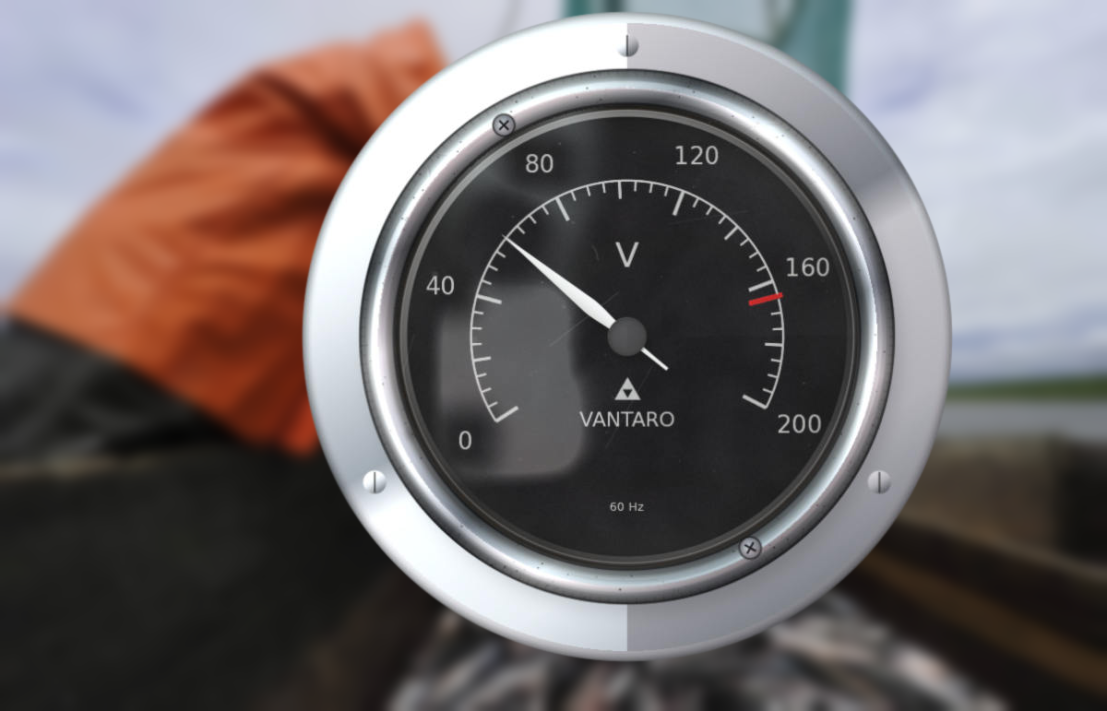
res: 60; V
